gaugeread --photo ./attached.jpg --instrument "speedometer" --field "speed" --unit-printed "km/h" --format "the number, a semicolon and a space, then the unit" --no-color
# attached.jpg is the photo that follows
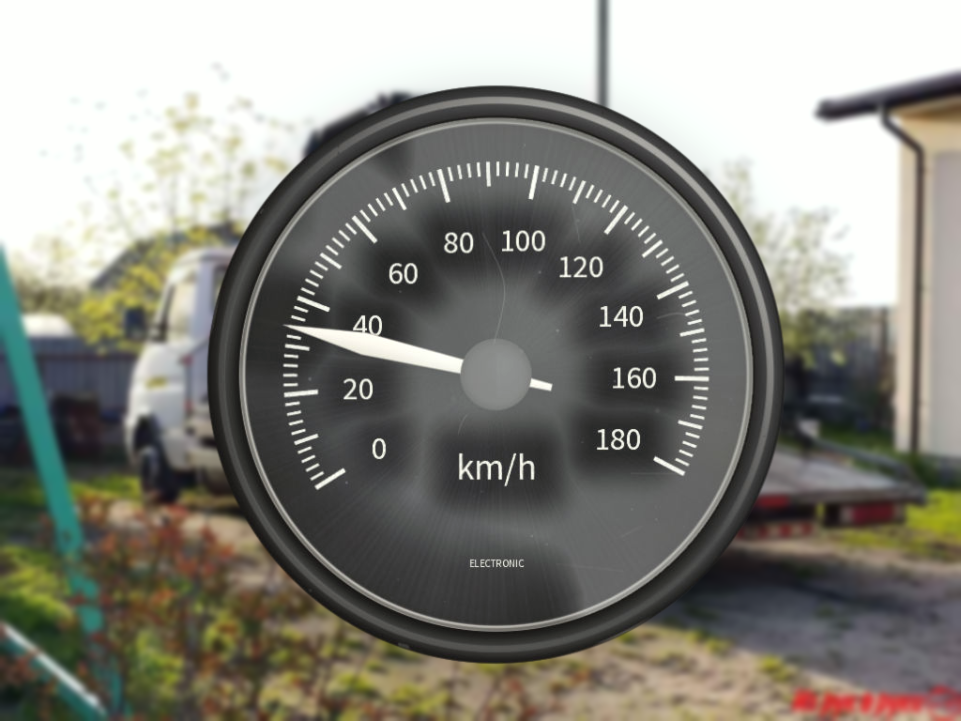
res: 34; km/h
